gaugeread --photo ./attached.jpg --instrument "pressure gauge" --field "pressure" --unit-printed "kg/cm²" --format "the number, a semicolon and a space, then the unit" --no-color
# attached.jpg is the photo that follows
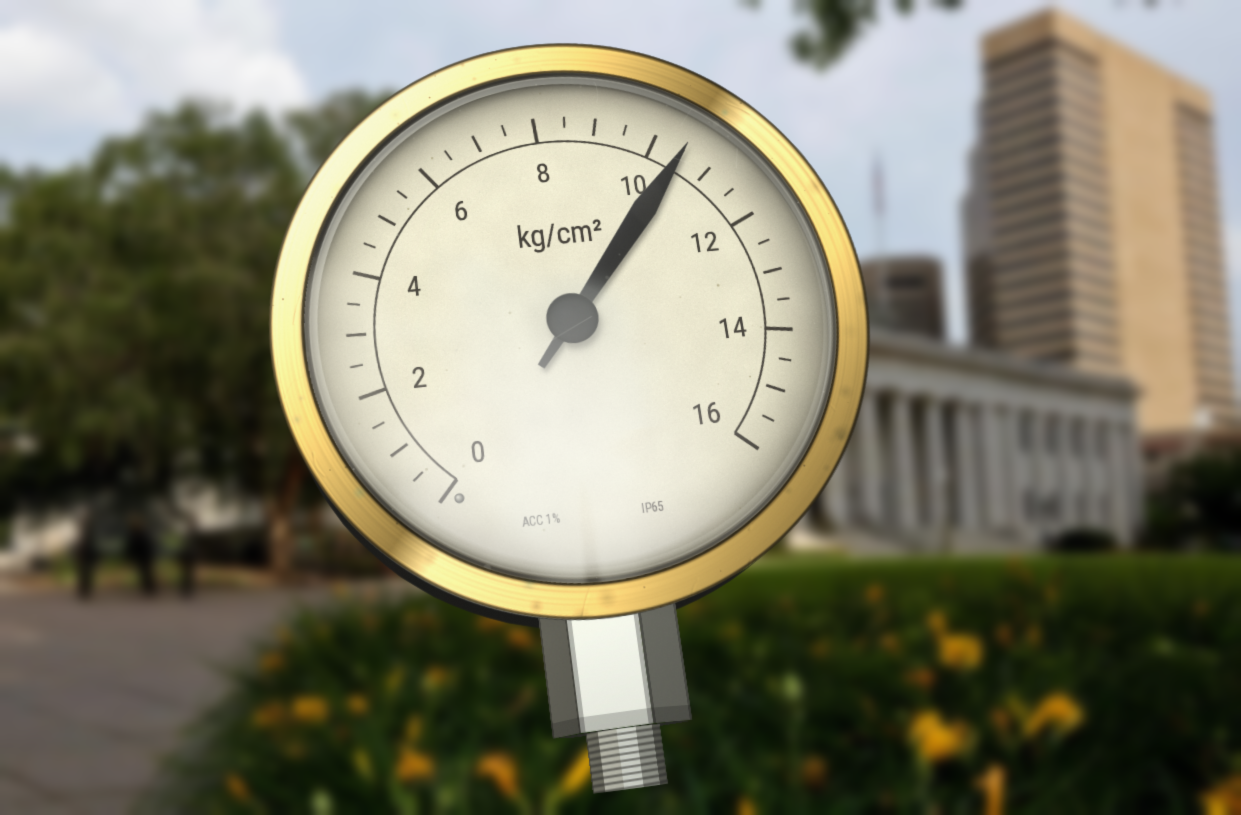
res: 10.5; kg/cm²
